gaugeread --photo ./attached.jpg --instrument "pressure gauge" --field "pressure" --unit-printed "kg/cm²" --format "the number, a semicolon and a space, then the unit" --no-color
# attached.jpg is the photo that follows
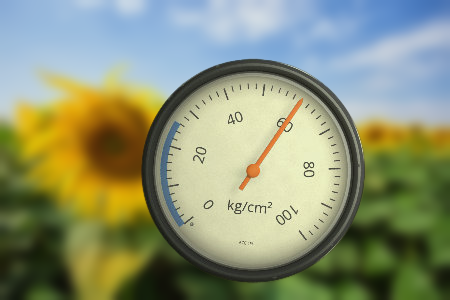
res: 60; kg/cm²
